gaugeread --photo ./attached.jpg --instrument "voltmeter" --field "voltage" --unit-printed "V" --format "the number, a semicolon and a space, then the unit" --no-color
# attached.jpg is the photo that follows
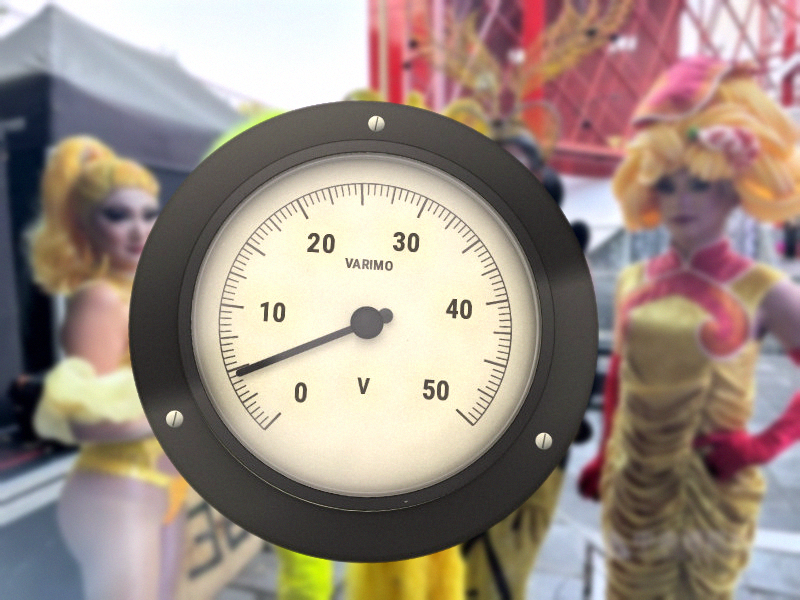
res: 4.5; V
